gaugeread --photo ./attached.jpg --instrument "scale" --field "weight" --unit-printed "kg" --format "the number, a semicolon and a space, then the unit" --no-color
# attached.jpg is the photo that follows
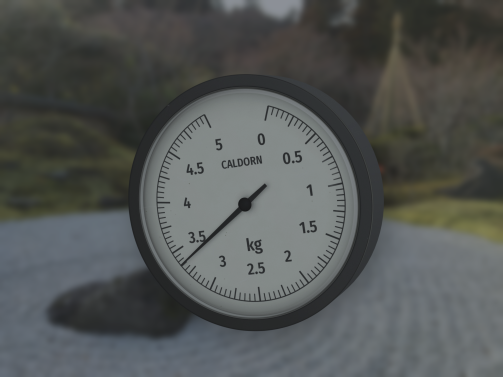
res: 3.35; kg
